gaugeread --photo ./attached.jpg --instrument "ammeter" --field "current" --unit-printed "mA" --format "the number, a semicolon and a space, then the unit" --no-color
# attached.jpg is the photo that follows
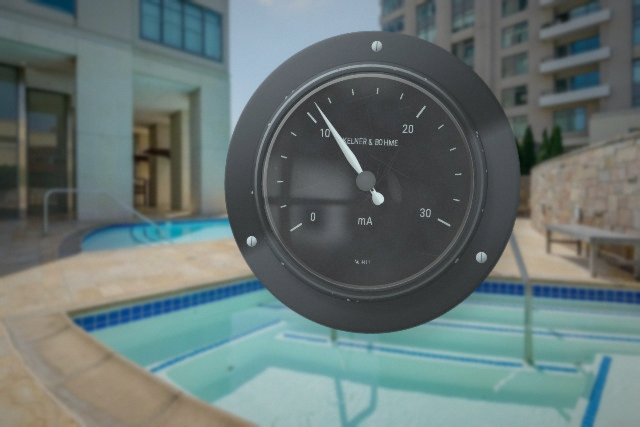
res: 11; mA
